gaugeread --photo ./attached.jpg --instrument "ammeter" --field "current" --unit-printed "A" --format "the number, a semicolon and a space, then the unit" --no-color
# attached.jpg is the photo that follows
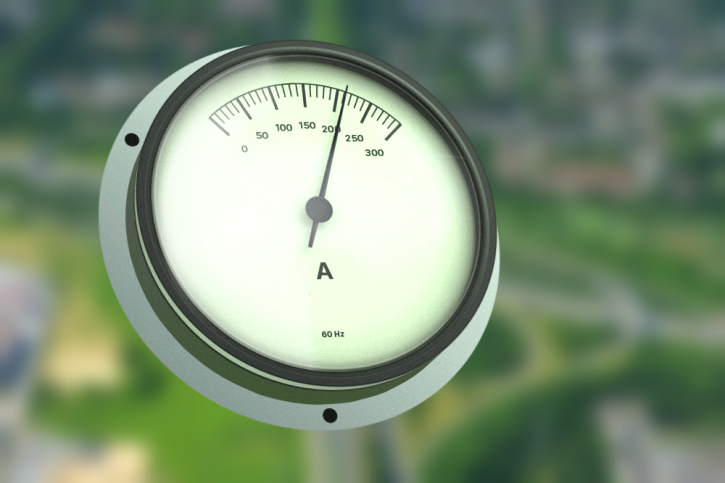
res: 210; A
